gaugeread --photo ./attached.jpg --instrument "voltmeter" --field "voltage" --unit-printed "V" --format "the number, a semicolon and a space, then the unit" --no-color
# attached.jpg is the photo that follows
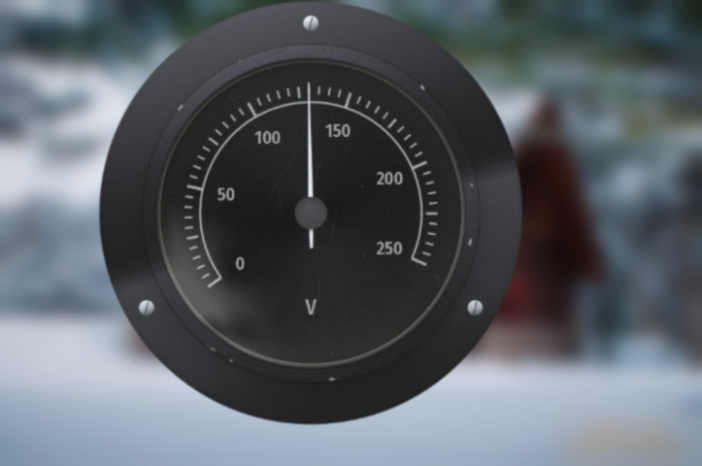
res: 130; V
